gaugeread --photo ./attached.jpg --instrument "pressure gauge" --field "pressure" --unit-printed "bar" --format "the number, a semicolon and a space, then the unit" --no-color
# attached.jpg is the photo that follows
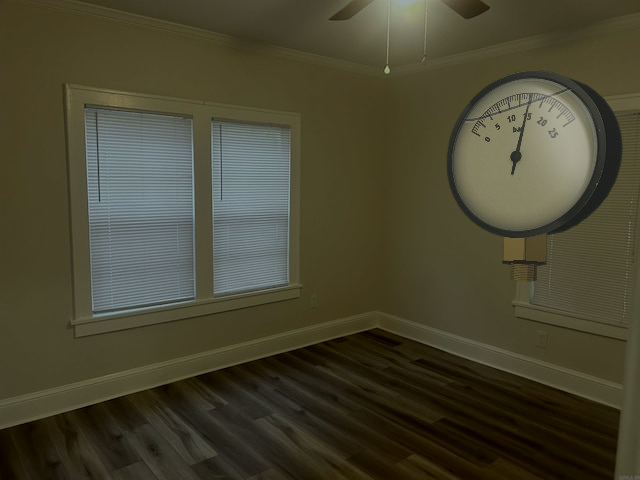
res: 15; bar
